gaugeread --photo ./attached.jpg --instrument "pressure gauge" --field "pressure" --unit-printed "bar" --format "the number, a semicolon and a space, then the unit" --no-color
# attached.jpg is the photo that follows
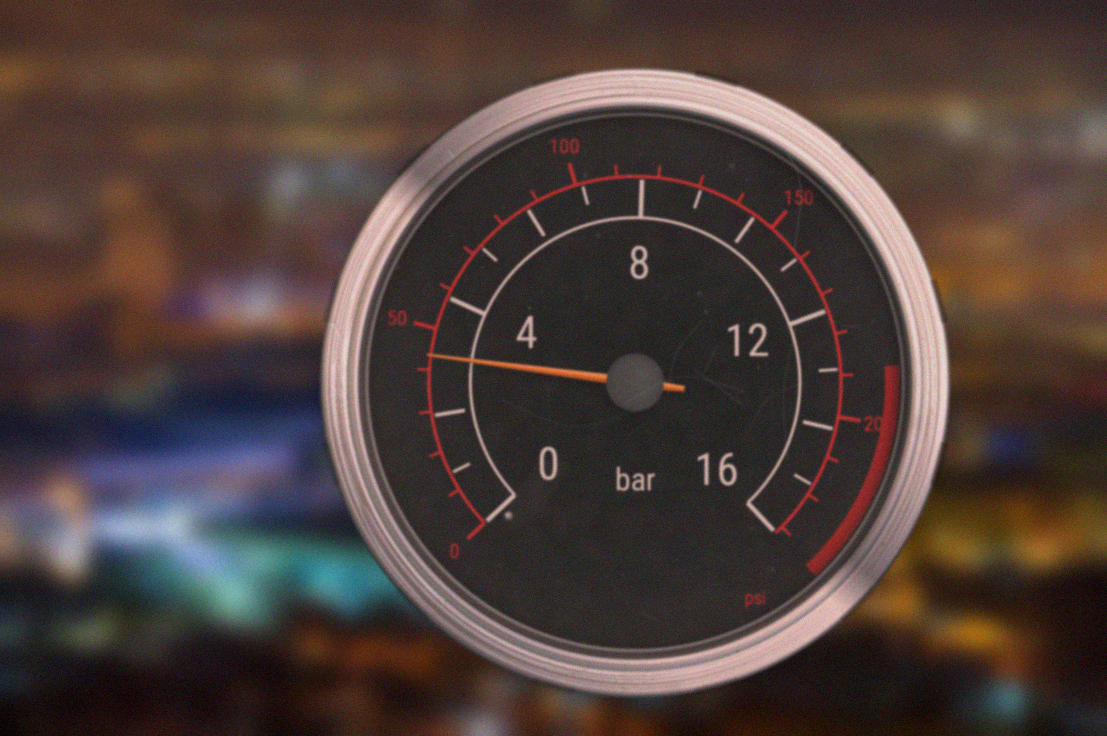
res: 3; bar
